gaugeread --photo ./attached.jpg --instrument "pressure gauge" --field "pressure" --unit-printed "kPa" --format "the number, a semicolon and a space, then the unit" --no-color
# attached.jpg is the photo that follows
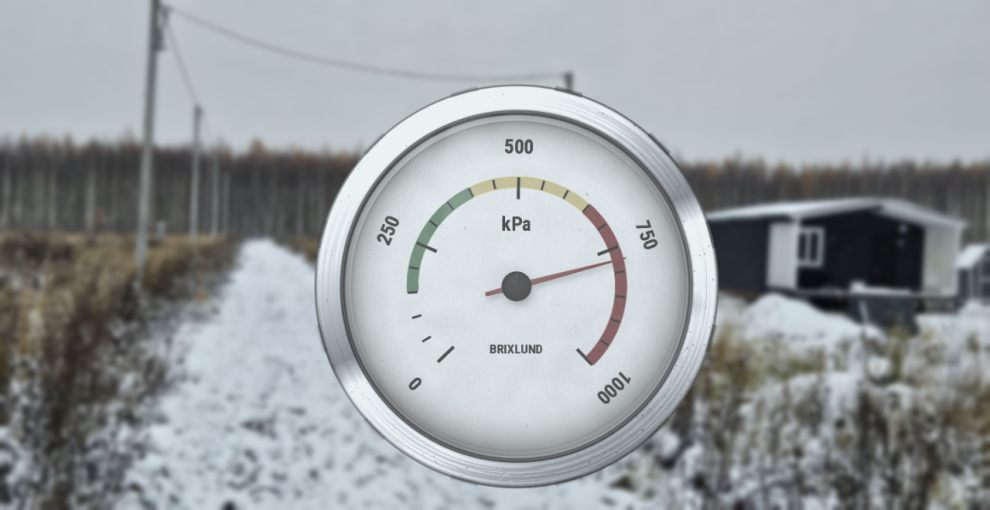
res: 775; kPa
